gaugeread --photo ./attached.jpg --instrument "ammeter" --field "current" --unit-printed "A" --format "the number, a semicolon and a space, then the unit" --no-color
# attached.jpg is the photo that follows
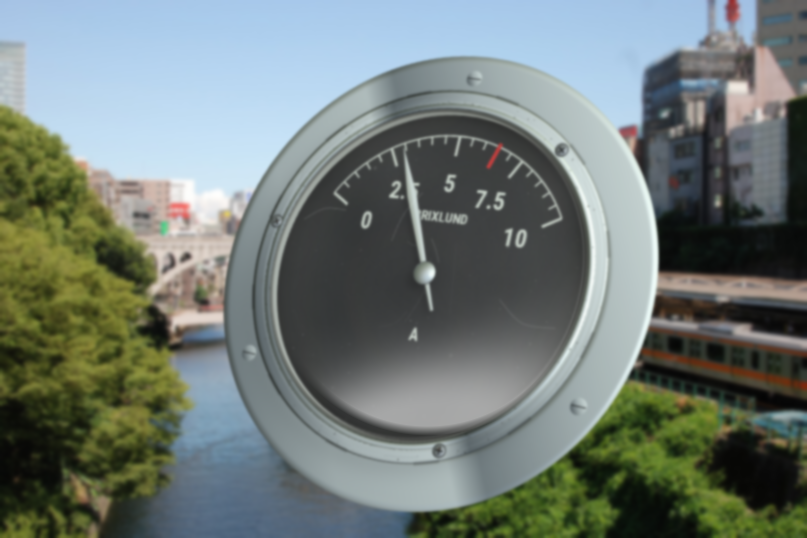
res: 3; A
